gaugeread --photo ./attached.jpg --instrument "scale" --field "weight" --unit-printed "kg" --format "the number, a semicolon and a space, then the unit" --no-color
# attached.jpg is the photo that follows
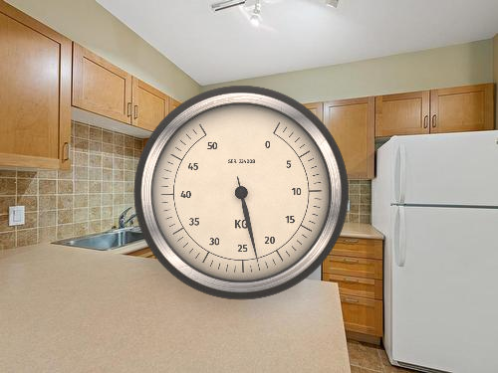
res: 23; kg
